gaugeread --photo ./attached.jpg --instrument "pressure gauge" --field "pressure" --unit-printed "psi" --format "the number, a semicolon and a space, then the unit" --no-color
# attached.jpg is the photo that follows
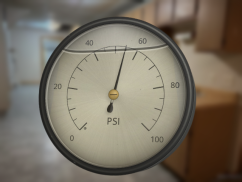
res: 55; psi
